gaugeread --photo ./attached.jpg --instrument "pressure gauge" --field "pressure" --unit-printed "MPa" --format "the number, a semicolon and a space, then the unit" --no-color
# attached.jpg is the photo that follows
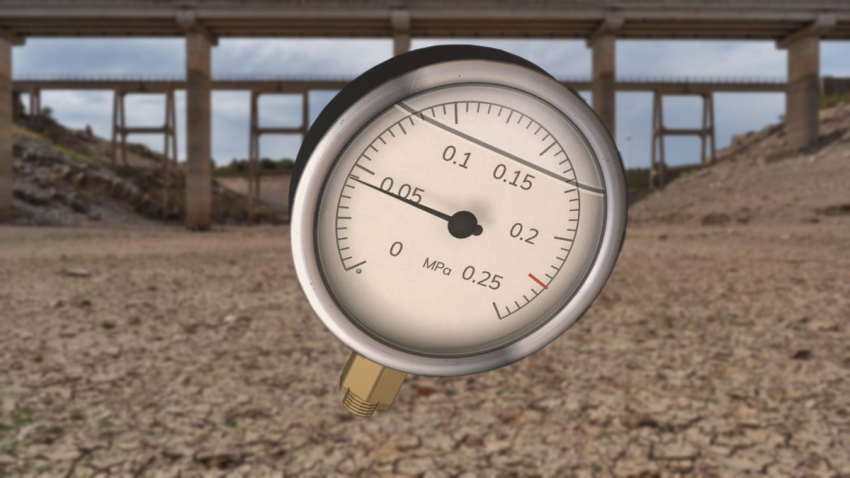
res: 0.045; MPa
